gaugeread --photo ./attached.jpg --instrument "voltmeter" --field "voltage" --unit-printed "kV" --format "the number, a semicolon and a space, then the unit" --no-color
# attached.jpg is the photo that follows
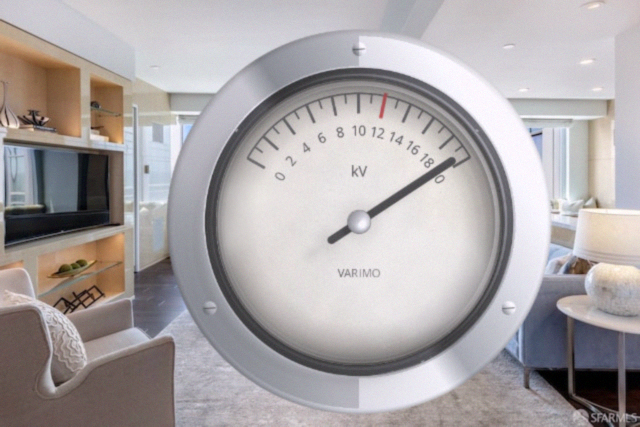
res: 19.5; kV
